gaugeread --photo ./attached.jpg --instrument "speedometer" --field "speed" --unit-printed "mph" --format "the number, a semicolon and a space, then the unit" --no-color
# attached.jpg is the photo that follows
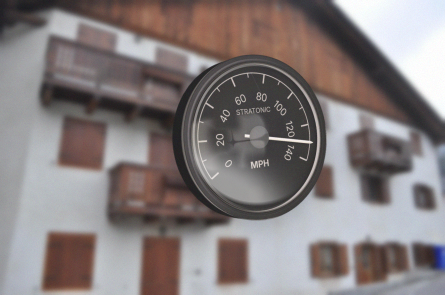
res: 130; mph
